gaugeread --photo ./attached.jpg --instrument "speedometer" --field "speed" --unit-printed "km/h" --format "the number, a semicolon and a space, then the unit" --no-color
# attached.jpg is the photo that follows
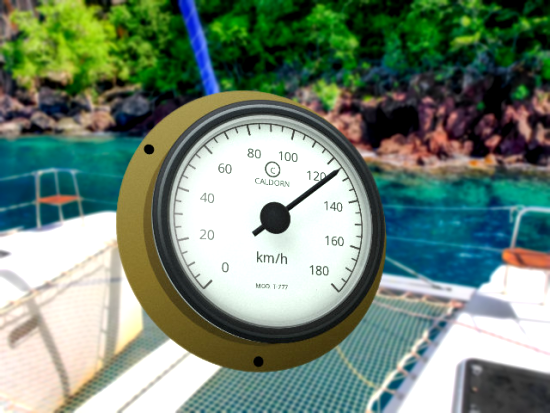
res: 125; km/h
